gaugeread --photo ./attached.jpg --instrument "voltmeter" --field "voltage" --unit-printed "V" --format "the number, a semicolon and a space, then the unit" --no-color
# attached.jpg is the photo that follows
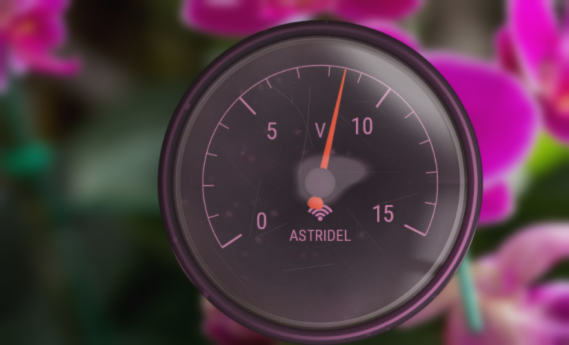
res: 8.5; V
